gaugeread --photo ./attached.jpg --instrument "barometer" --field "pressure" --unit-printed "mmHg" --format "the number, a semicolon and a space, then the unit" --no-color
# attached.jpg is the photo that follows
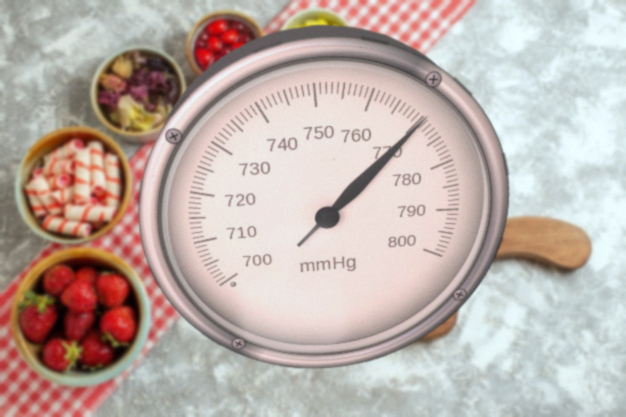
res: 770; mmHg
